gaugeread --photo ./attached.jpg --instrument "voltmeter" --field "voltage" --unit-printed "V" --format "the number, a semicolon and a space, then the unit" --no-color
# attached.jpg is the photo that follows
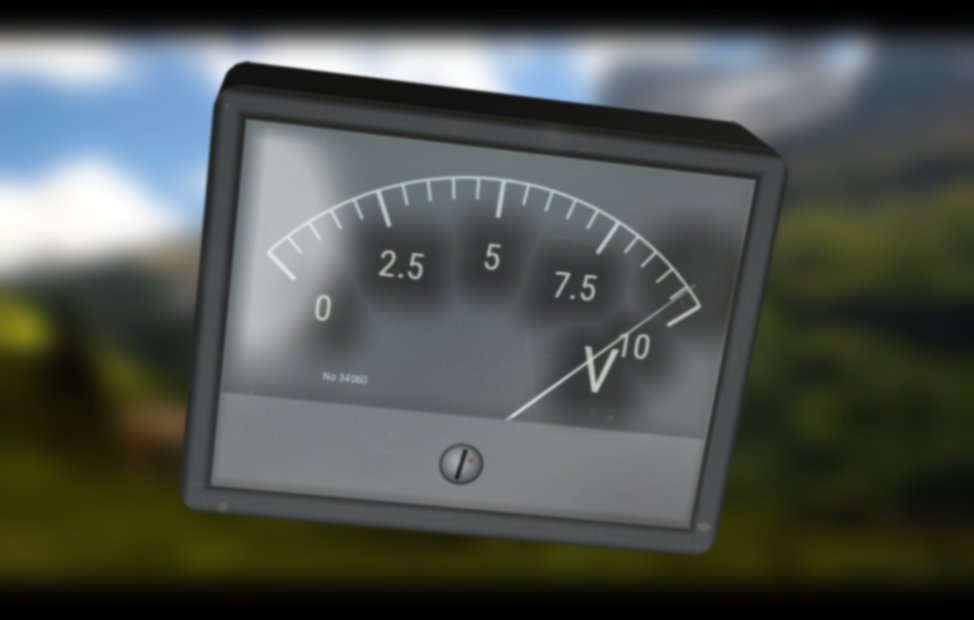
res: 9.5; V
